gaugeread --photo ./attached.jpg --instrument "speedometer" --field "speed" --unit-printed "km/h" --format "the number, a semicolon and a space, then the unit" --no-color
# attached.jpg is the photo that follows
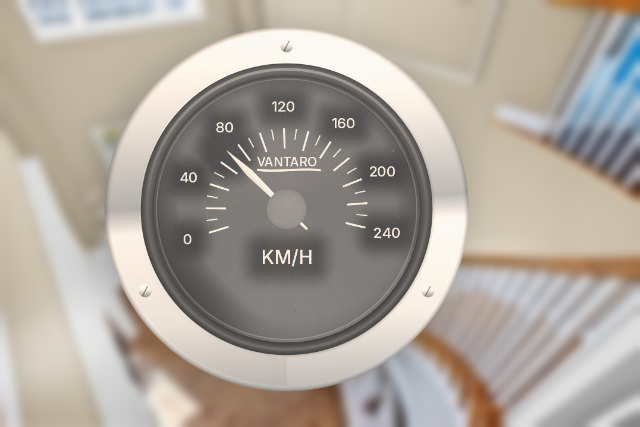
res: 70; km/h
